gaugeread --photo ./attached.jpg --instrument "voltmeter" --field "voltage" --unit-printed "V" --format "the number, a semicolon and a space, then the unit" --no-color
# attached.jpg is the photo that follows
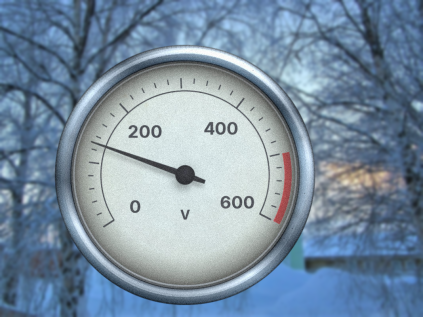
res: 130; V
